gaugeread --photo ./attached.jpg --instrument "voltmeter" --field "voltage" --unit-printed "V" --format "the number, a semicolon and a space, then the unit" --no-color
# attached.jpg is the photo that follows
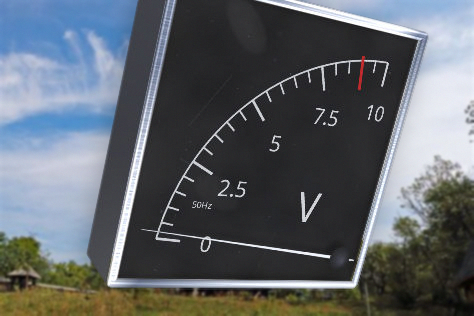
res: 0.25; V
